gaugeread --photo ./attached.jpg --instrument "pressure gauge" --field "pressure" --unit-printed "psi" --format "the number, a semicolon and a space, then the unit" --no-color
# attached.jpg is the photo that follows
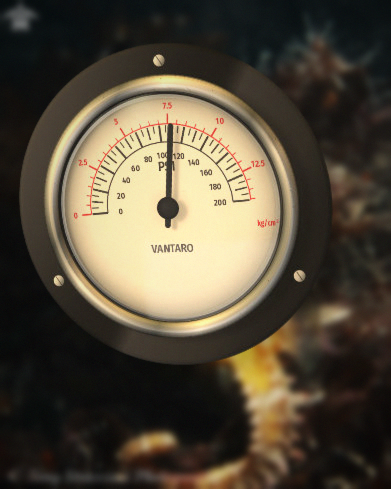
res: 110; psi
